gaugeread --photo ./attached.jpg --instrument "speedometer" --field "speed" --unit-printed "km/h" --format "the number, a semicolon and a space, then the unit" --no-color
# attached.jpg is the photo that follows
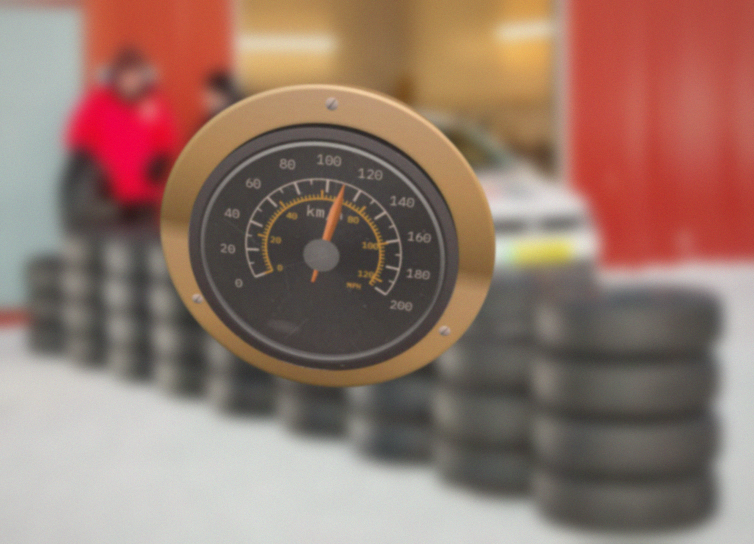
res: 110; km/h
